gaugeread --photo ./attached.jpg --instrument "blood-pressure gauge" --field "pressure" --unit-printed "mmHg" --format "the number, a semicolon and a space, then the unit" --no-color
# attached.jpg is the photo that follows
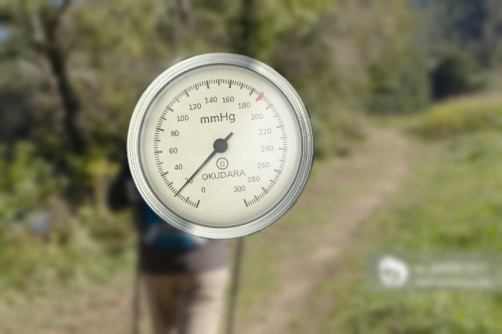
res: 20; mmHg
